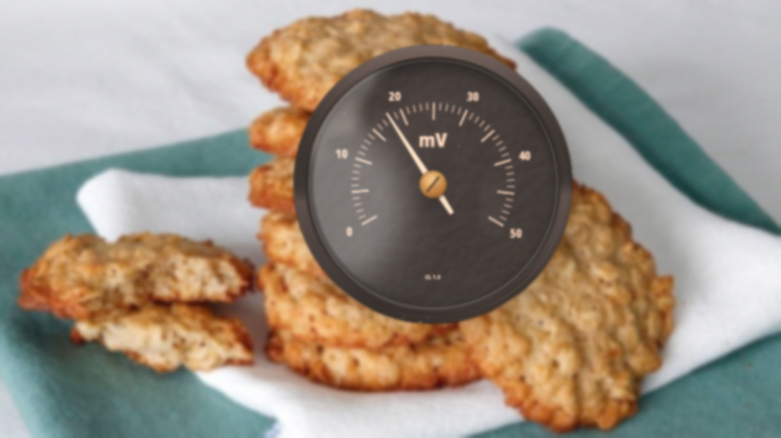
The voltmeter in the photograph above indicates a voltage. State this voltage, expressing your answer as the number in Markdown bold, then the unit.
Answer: **18** mV
